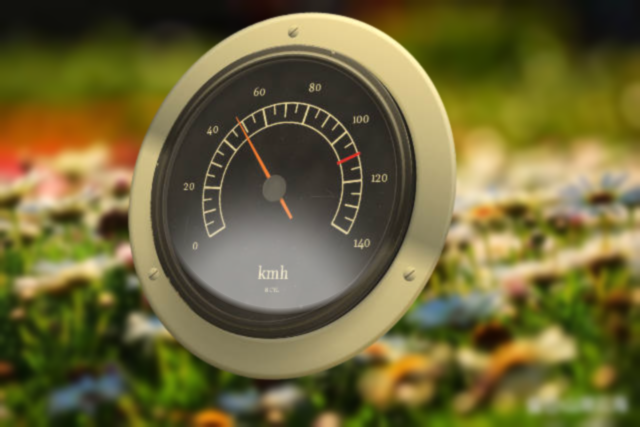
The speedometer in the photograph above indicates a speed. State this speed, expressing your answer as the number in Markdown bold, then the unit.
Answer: **50** km/h
